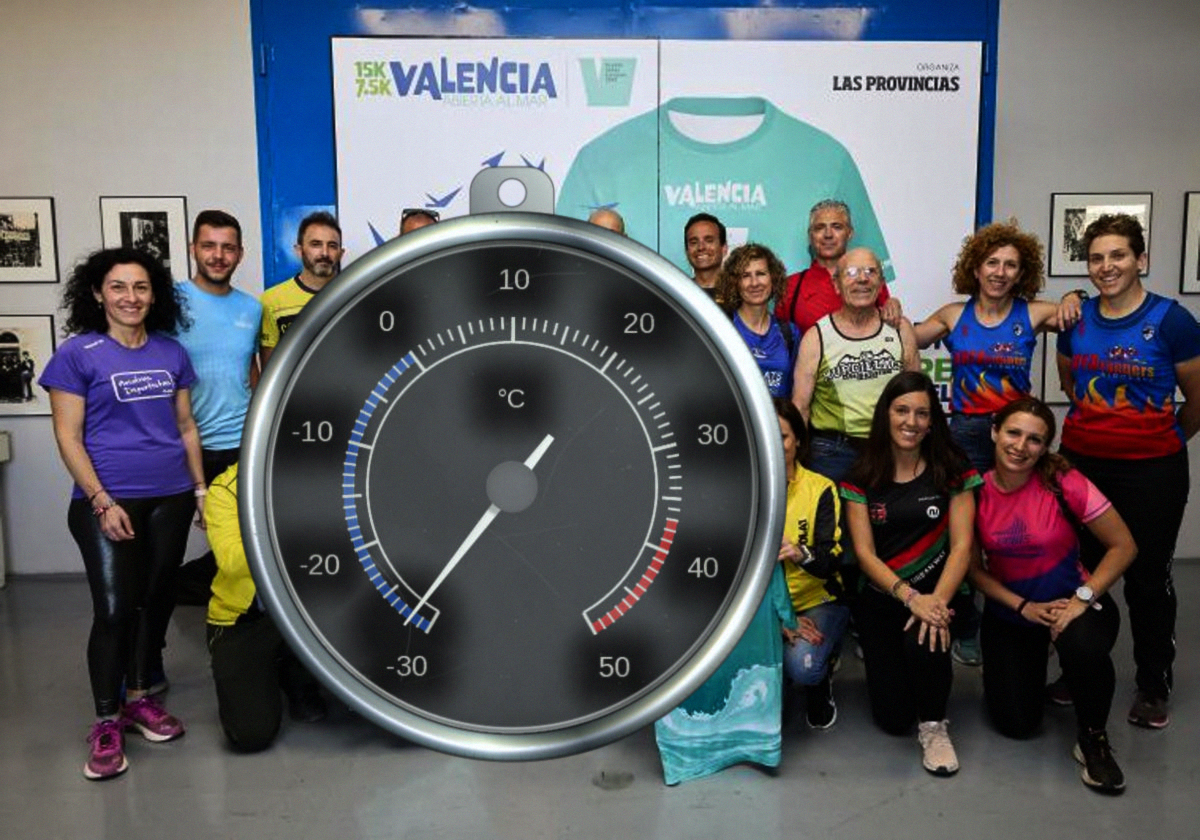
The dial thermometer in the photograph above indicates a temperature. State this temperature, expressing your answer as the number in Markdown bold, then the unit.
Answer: **-28** °C
